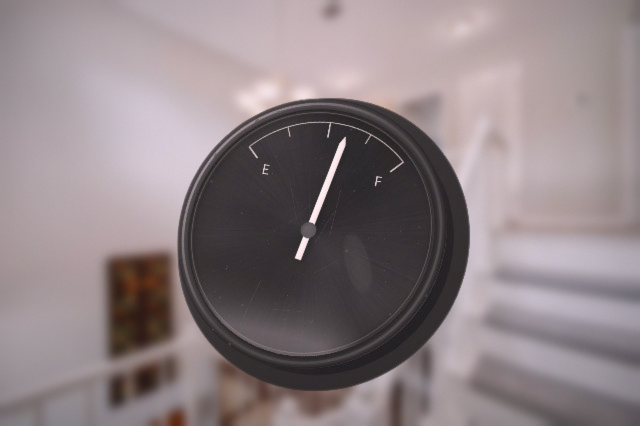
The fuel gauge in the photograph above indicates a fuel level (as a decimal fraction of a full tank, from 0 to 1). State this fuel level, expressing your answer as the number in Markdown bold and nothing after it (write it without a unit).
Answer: **0.625**
